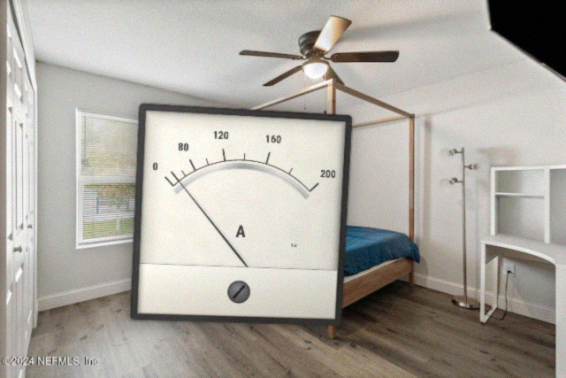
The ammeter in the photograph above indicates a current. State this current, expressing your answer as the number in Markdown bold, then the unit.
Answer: **40** A
